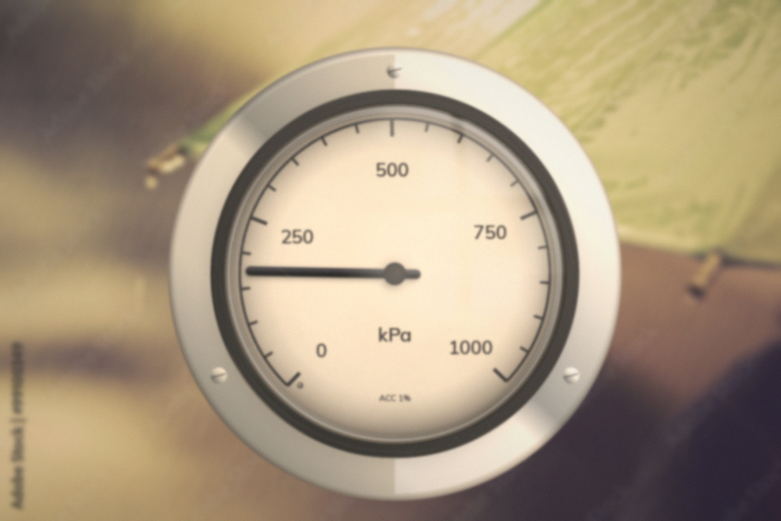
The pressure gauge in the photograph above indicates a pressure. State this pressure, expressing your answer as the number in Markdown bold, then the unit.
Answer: **175** kPa
